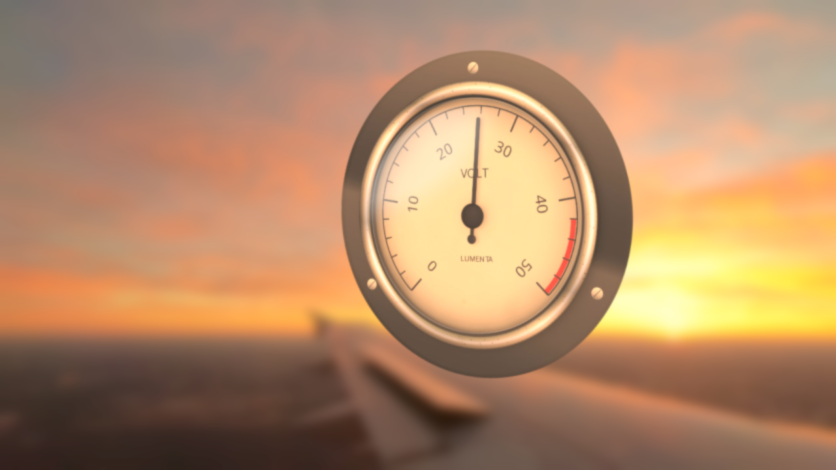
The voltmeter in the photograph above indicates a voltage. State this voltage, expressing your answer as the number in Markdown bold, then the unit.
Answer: **26** V
